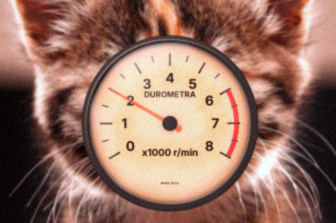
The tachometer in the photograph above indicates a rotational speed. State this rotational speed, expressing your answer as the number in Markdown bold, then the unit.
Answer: **2000** rpm
